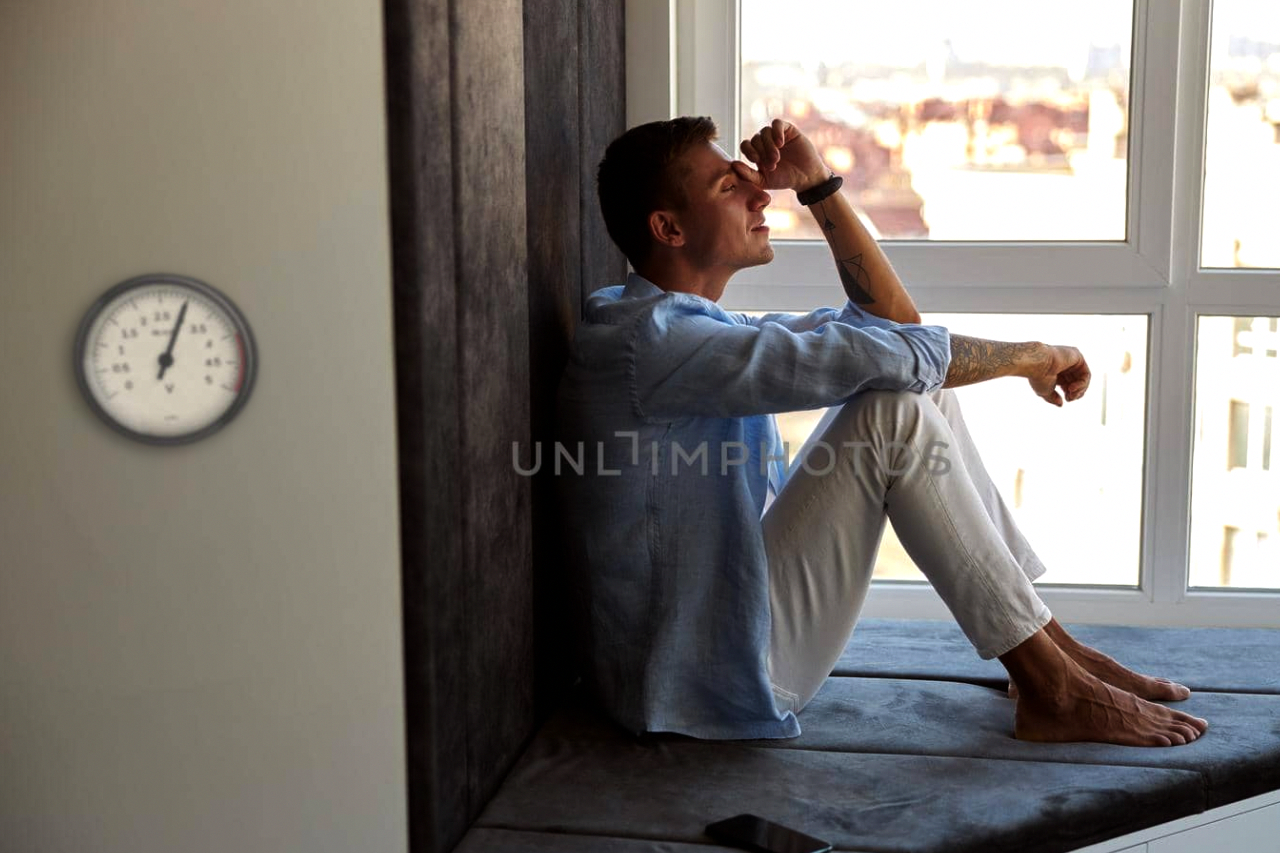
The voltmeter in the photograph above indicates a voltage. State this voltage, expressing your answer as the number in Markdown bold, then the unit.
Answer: **3** V
